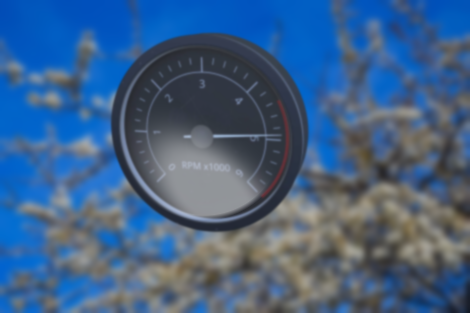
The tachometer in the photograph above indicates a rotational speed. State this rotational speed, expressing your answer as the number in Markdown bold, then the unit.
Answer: **4900** rpm
